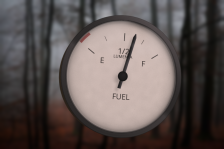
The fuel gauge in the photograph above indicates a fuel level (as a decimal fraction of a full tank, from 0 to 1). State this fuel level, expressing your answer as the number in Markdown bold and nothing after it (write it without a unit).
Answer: **0.625**
